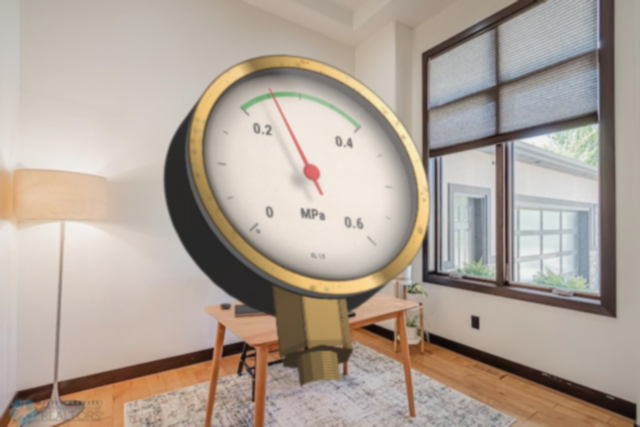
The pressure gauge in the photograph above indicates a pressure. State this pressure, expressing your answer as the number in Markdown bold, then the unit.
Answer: **0.25** MPa
